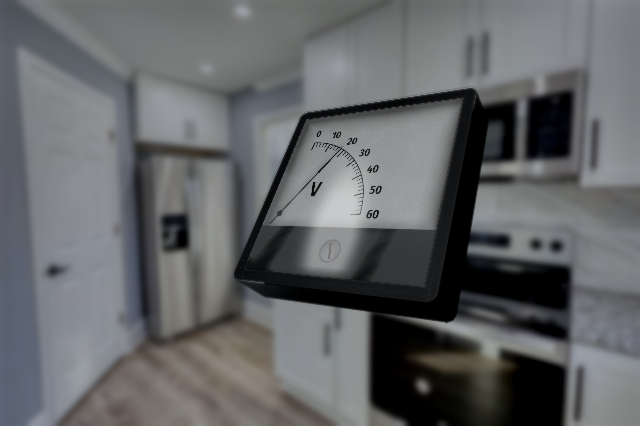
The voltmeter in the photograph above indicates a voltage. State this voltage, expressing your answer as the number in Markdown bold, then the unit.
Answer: **20** V
